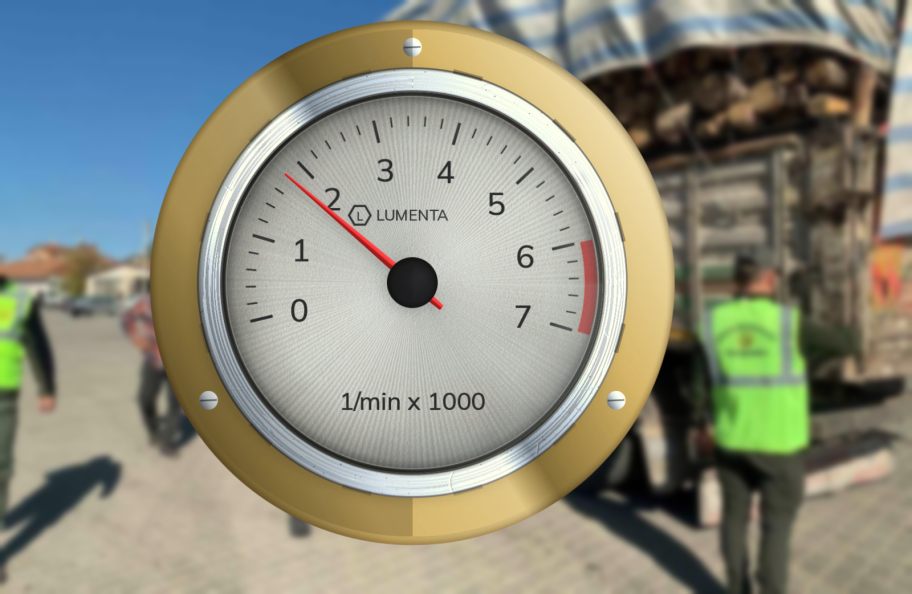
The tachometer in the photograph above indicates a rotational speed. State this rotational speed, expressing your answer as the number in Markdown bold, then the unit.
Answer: **1800** rpm
